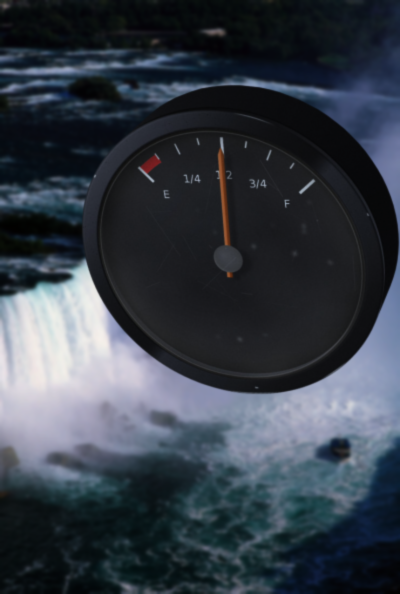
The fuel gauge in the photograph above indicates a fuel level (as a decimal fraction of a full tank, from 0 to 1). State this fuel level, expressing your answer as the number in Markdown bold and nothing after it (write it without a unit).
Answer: **0.5**
